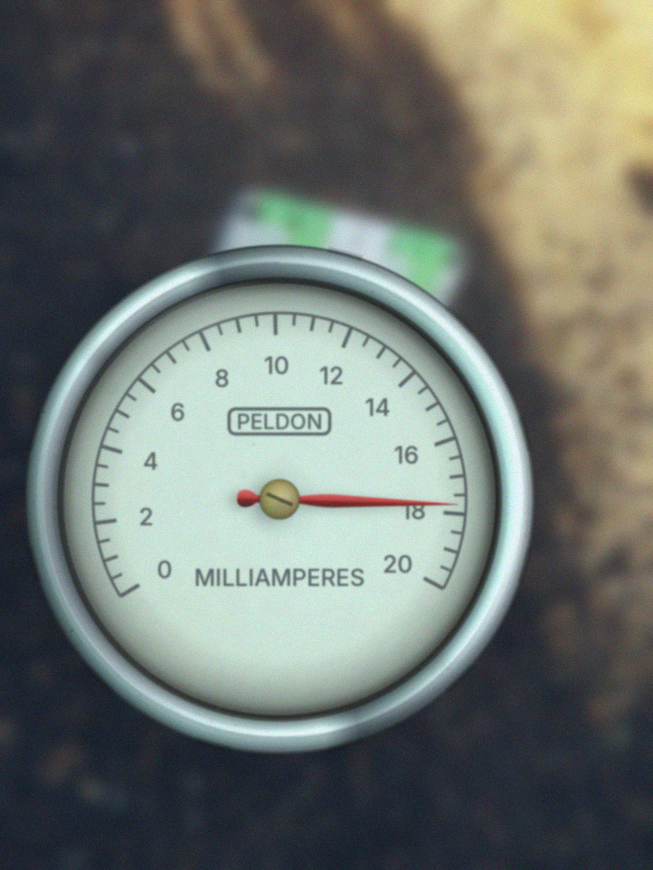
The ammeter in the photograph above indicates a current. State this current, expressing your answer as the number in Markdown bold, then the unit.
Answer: **17.75** mA
